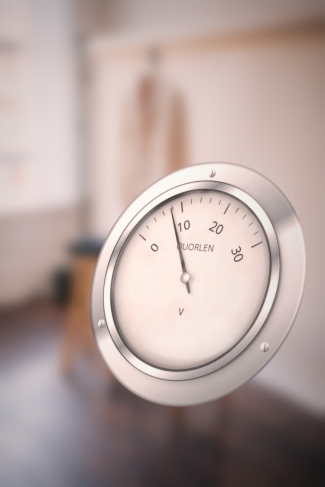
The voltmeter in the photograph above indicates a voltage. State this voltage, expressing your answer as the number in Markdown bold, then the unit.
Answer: **8** V
